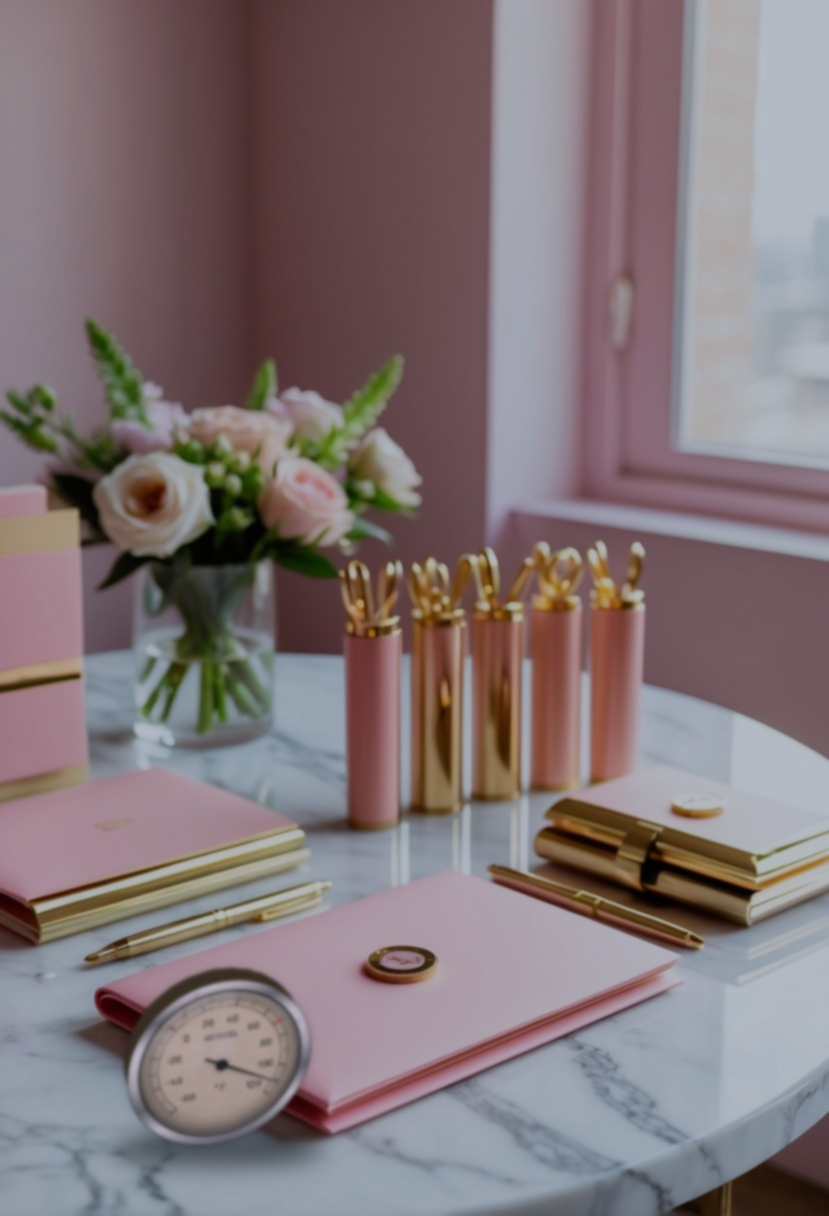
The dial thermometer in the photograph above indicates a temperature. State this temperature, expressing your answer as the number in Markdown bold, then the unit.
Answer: **110** °F
